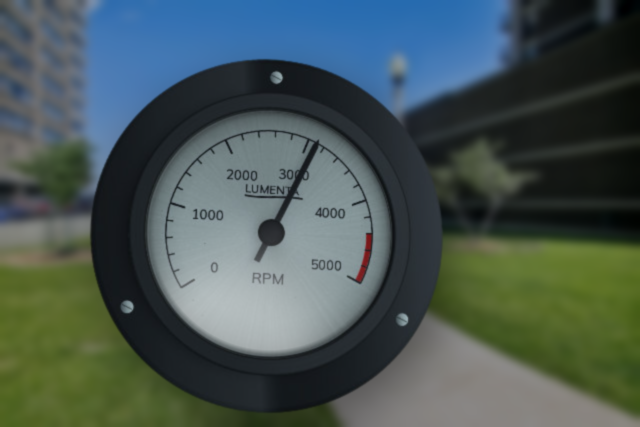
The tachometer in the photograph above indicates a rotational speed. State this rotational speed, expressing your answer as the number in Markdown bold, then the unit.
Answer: **3100** rpm
